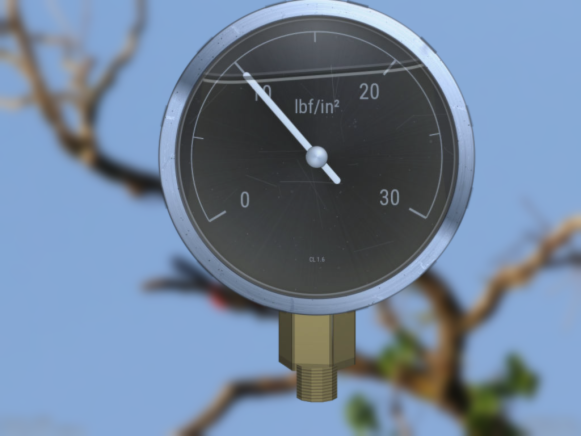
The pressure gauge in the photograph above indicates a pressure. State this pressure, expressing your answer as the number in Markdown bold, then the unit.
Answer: **10** psi
